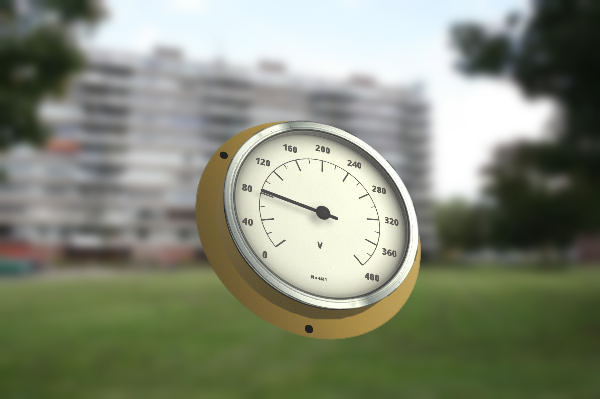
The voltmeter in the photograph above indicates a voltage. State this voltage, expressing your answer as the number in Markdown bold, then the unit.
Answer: **80** V
